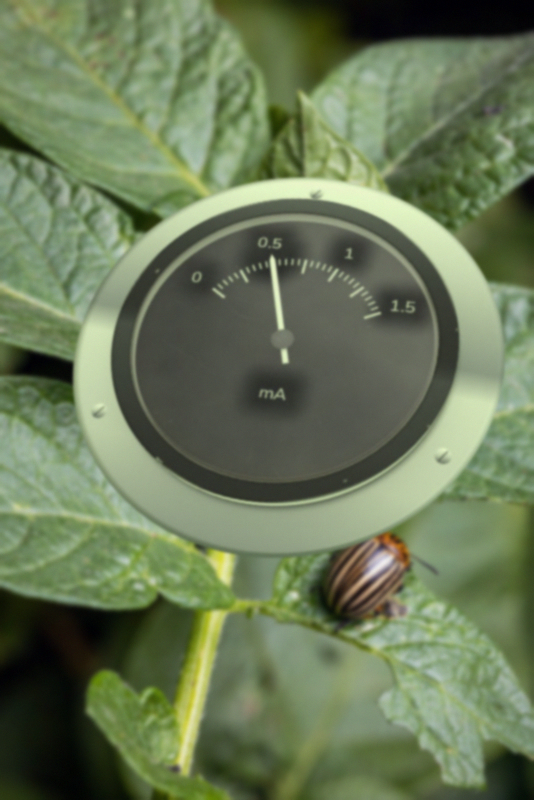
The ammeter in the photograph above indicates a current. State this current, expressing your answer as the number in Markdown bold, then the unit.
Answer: **0.5** mA
